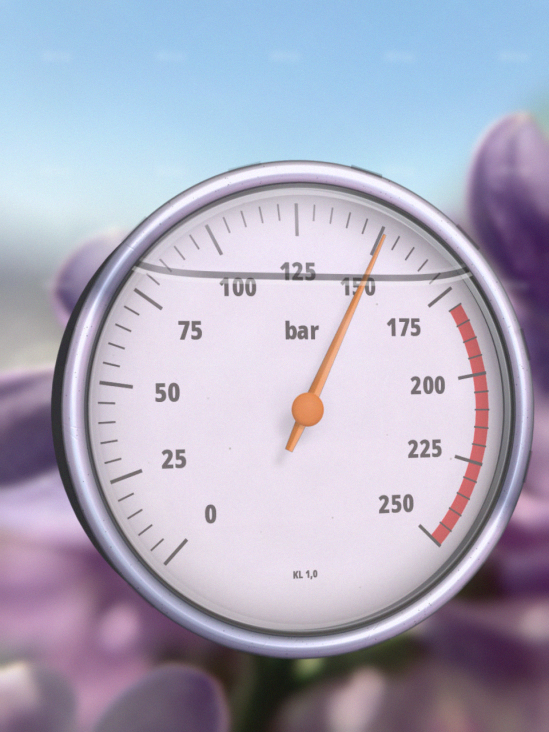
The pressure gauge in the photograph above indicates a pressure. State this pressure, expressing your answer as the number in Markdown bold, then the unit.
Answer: **150** bar
